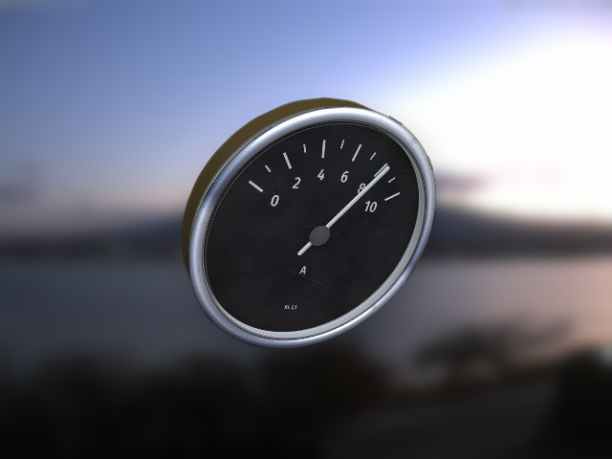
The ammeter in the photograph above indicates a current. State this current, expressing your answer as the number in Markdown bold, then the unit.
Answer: **8** A
